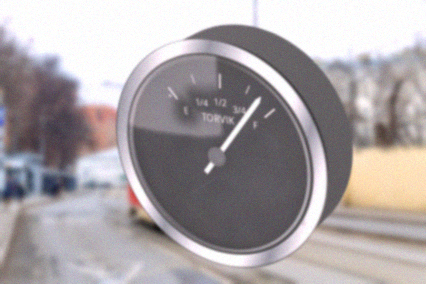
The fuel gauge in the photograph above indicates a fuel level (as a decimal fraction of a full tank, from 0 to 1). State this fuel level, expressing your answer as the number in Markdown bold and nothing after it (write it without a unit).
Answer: **0.875**
